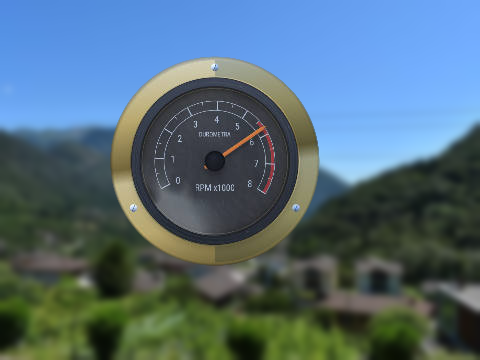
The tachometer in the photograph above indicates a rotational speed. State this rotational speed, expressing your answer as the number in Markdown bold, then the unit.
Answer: **5750** rpm
